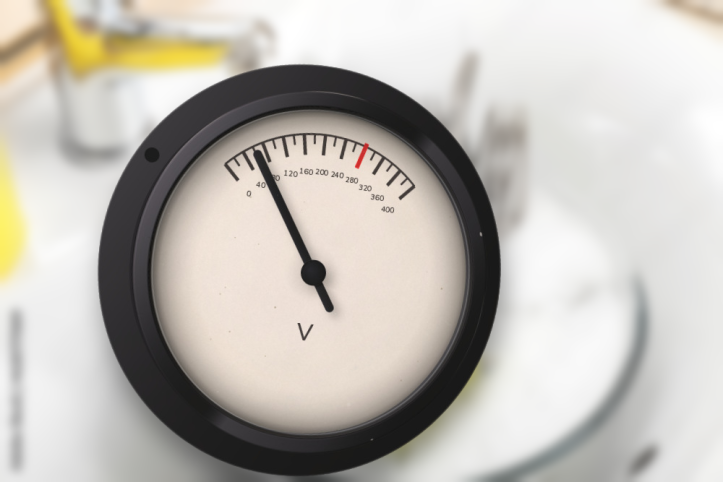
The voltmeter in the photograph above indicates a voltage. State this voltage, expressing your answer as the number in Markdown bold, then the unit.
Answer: **60** V
